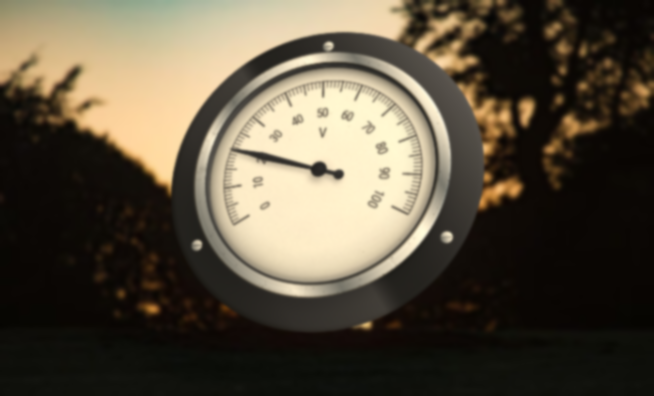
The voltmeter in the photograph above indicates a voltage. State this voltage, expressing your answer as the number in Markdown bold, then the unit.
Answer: **20** V
